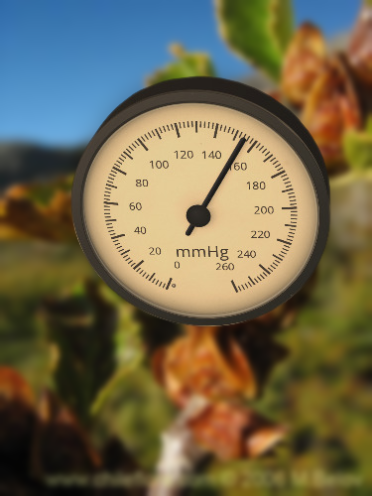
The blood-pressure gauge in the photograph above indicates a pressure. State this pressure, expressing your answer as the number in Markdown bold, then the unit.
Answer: **154** mmHg
